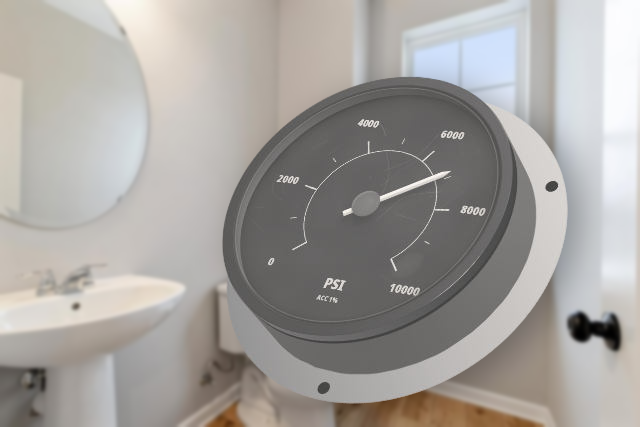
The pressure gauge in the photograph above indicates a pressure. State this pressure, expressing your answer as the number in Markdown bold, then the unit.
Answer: **7000** psi
